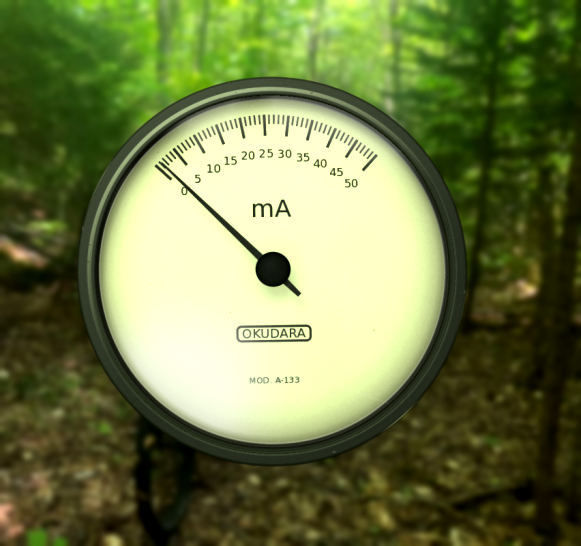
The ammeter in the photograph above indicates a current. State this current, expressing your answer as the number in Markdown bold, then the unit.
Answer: **1** mA
